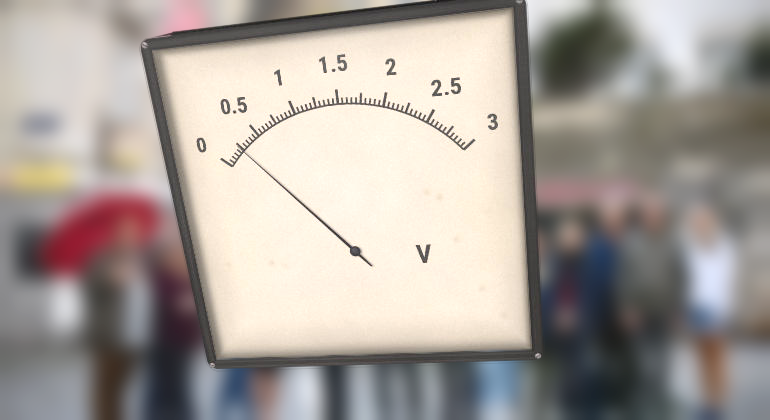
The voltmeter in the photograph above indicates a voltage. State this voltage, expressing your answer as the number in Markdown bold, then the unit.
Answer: **0.25** V
